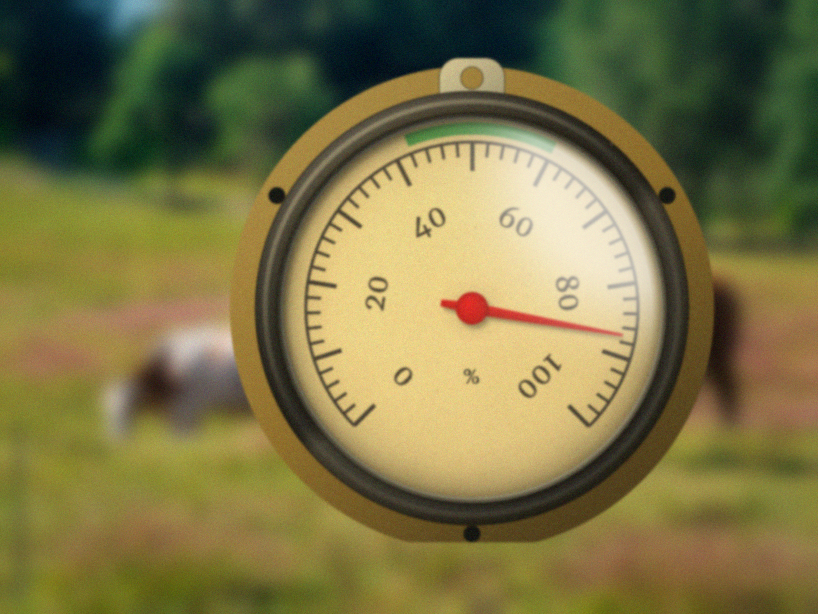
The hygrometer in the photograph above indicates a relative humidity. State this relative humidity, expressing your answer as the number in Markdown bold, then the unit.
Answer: **87** %
